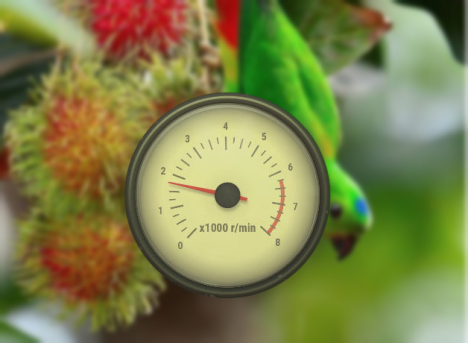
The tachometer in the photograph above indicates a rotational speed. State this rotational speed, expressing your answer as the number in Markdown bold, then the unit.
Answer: **1750** rpm
